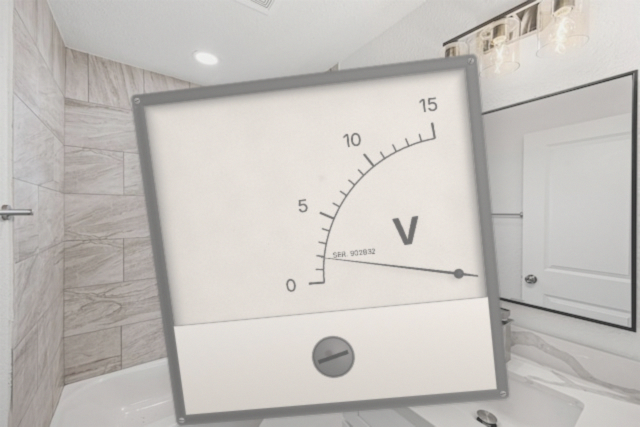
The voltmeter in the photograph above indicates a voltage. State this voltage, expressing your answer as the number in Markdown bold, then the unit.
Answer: **2** V
